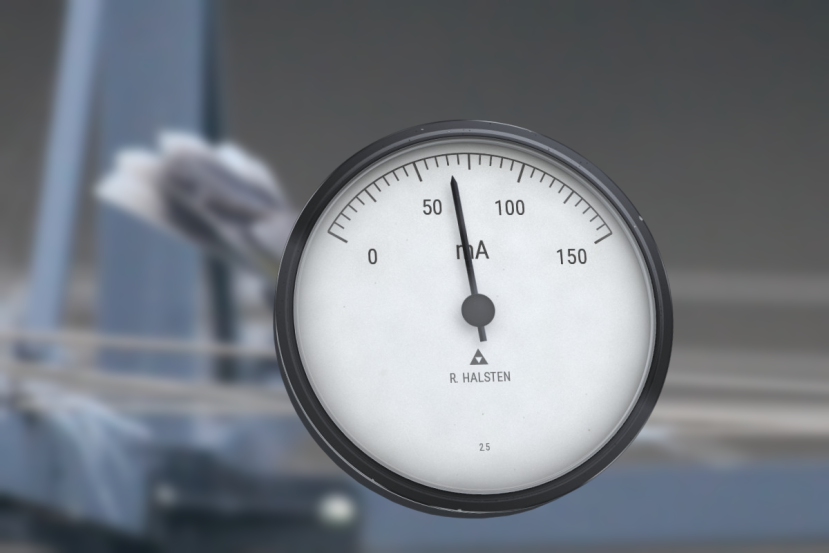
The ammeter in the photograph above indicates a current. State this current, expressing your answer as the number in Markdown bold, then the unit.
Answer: **65** mA
